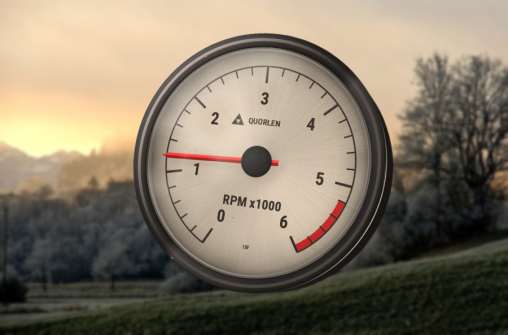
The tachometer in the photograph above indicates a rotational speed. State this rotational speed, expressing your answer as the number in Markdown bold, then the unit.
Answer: **1200** rpm
